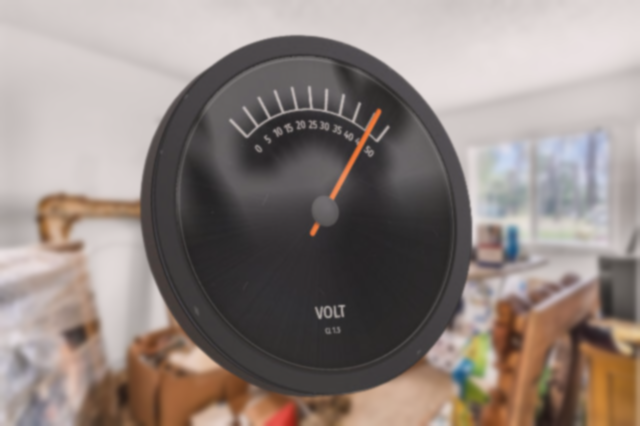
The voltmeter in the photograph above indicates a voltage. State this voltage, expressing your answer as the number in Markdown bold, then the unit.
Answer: **45** V
